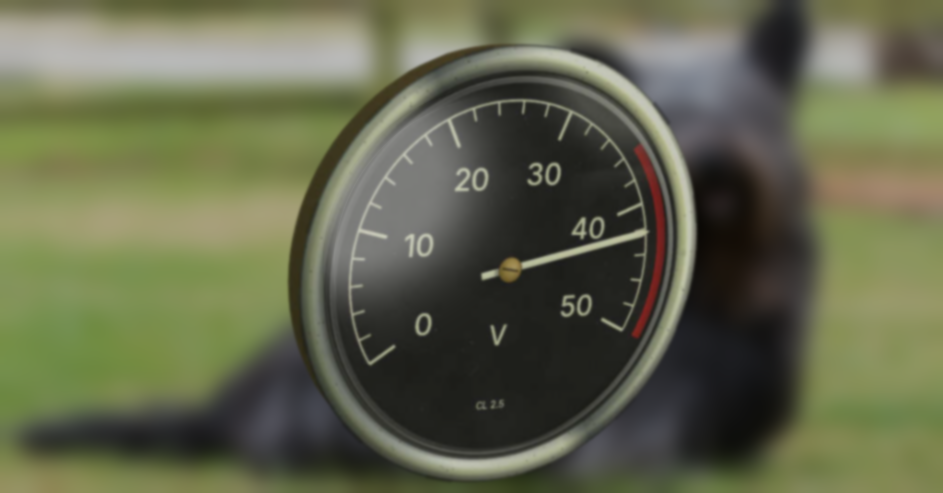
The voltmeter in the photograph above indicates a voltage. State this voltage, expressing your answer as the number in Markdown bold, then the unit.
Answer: **42** V
